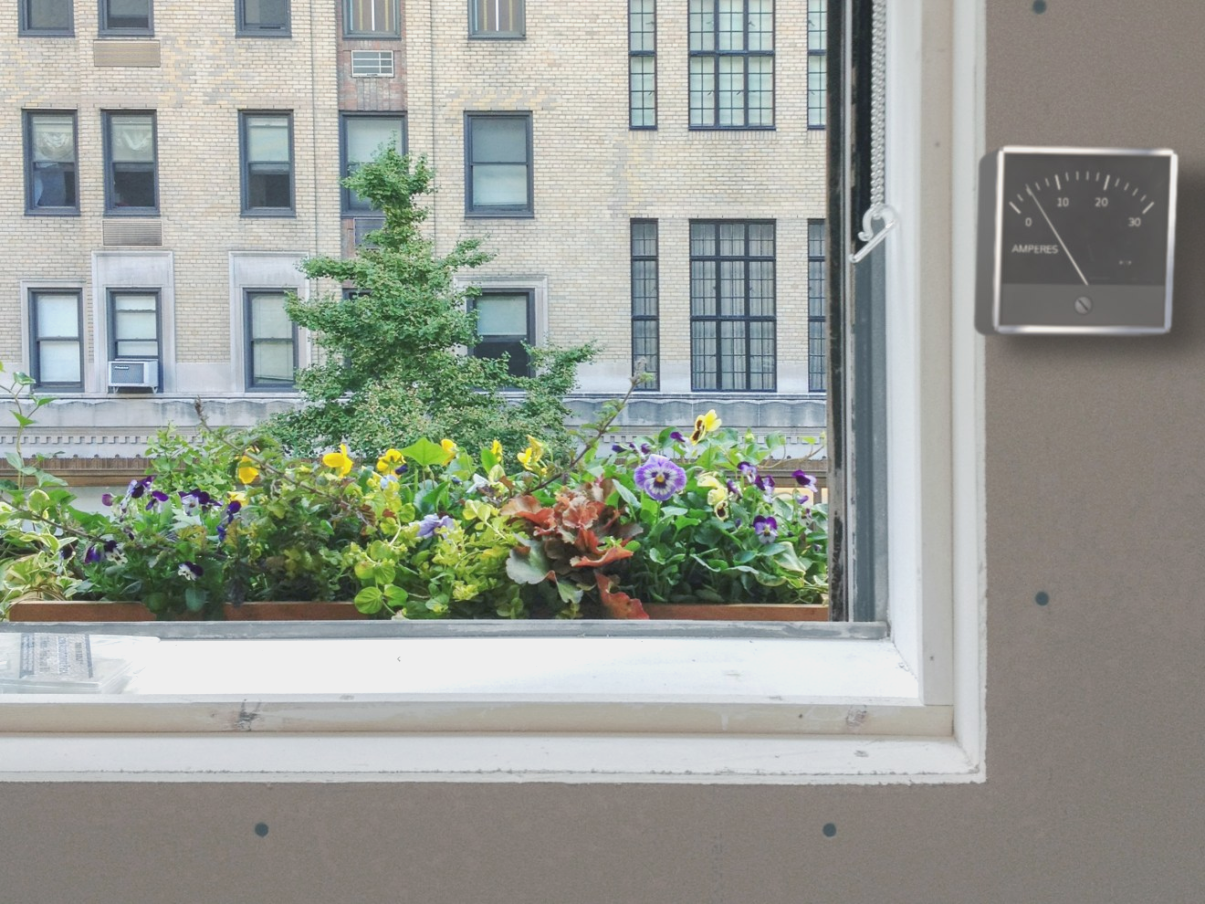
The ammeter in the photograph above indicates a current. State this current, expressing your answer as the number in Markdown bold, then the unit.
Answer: **4** A
